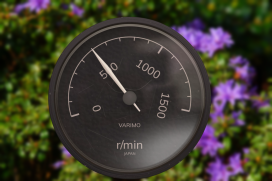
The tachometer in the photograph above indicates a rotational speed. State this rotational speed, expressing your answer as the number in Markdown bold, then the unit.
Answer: **500** rpm
